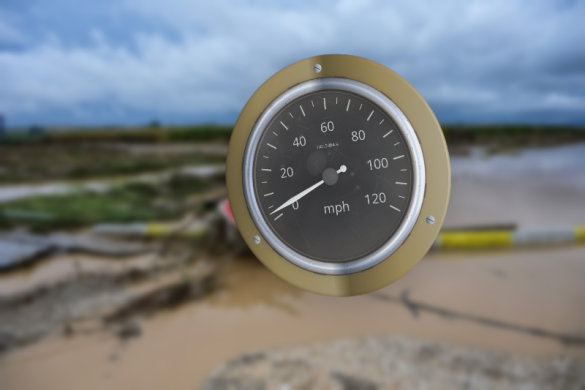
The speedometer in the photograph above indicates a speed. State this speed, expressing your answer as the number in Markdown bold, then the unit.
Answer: **2.5** mph
